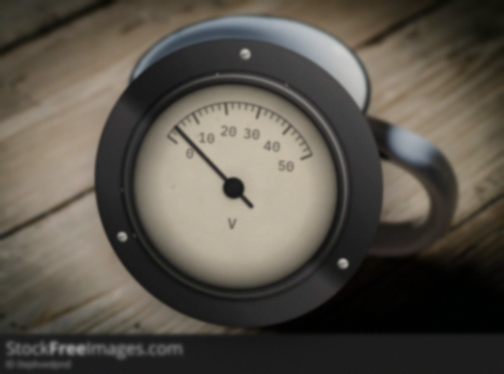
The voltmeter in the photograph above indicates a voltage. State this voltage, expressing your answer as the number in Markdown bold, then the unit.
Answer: **4** V
